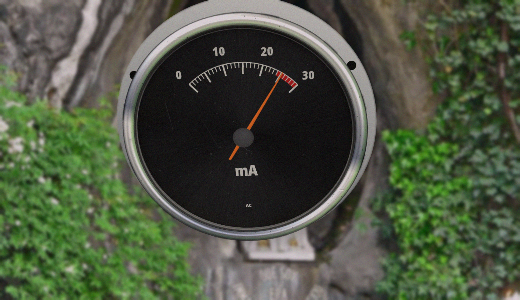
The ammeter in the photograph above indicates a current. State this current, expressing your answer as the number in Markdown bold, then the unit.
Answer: **25** mA
